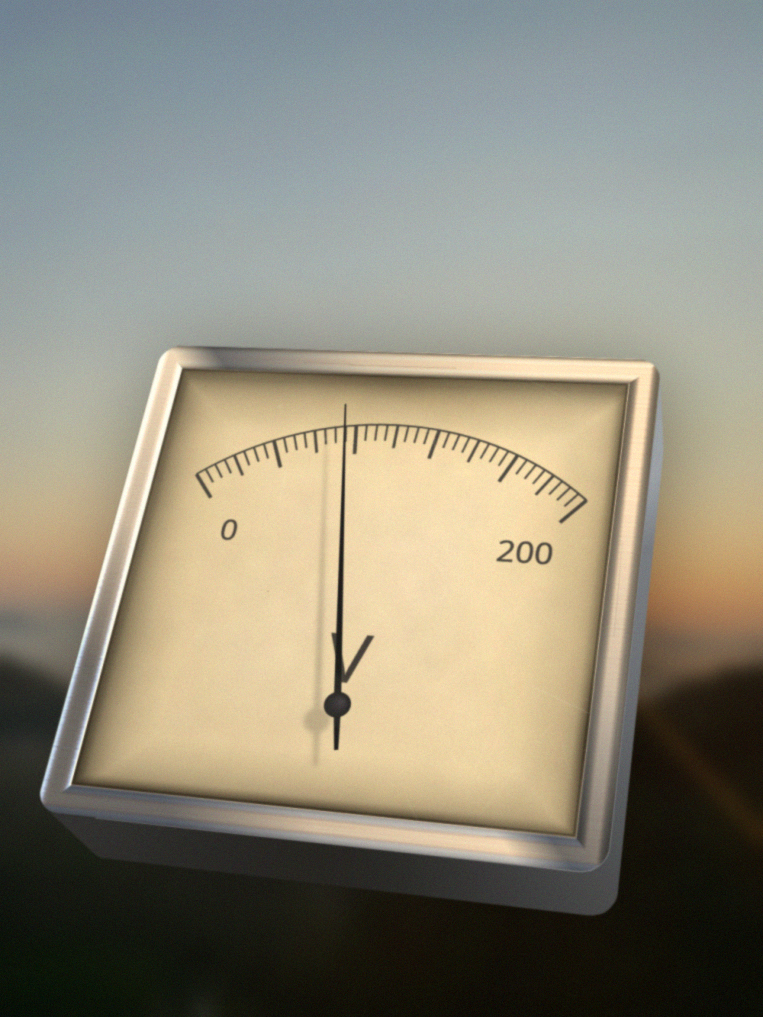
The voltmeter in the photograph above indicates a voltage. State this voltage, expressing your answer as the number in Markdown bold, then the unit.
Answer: **75** V
